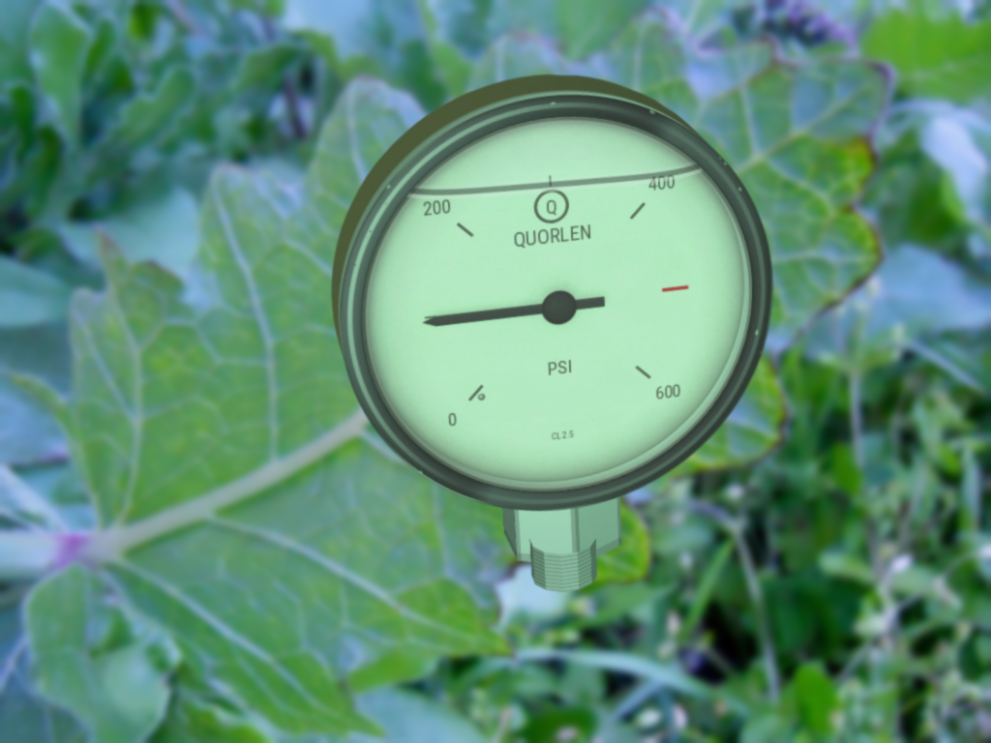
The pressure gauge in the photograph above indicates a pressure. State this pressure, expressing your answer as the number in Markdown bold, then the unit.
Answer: **100** psi
